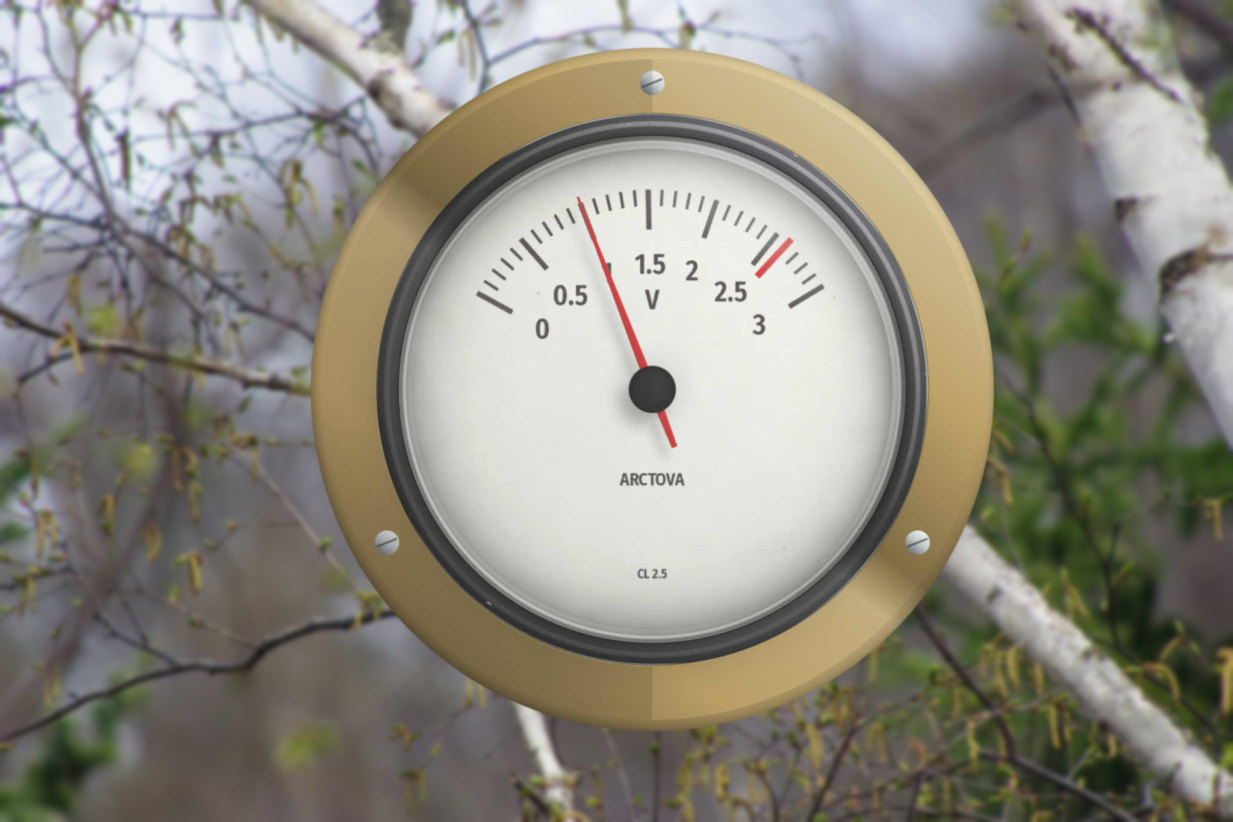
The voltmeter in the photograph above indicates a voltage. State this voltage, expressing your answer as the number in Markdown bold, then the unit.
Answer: **1** V
